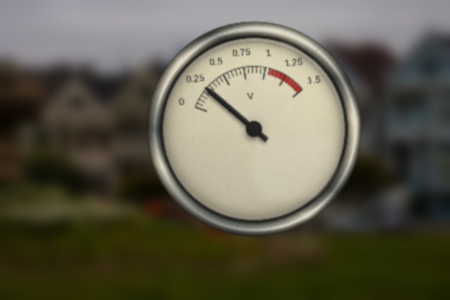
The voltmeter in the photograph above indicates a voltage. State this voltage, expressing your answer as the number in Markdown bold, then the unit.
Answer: **0.25** V
